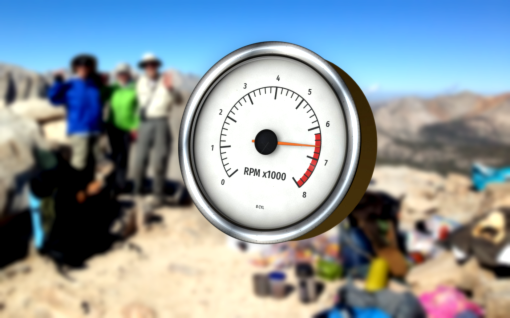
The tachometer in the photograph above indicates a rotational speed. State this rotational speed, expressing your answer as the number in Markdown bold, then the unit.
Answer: **6600** rpm
